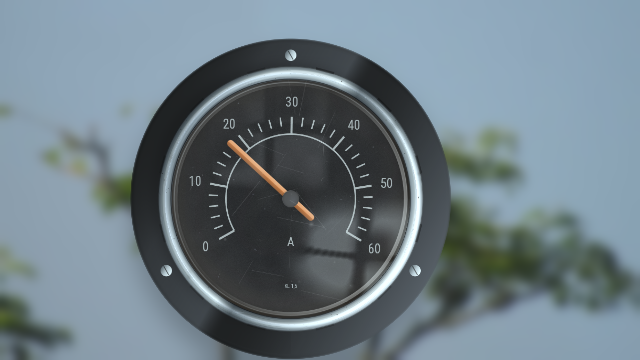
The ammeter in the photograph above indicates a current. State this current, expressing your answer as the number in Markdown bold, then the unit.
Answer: **18** A
